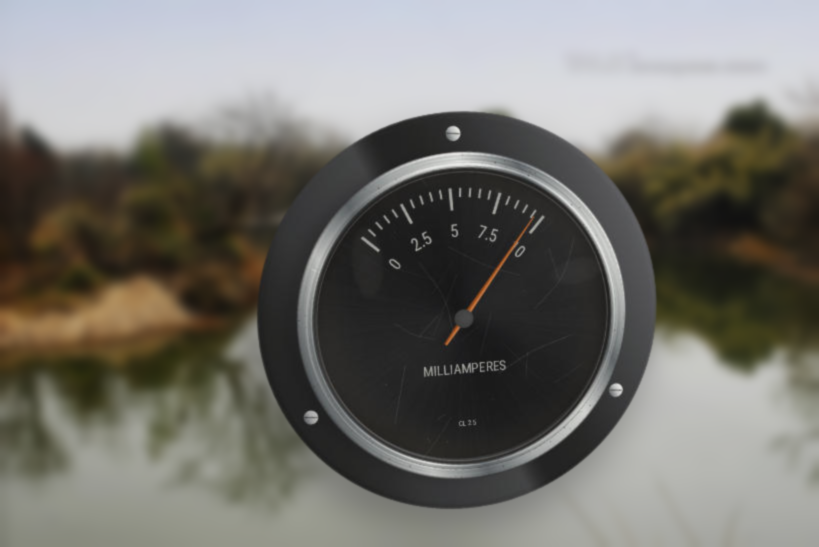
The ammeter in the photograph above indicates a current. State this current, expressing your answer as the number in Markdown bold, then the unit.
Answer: **9.5** mA
